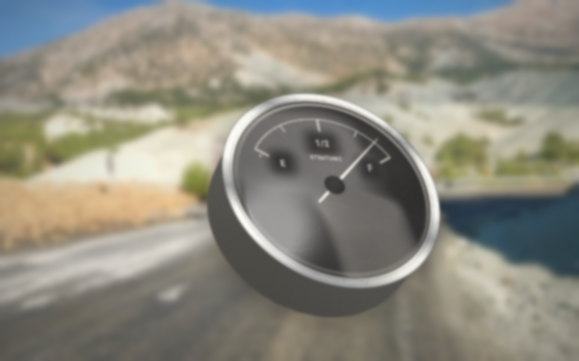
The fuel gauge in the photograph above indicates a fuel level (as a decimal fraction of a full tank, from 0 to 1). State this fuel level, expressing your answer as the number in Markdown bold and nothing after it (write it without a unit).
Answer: **0.875**
